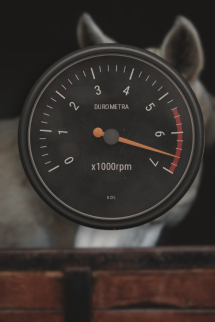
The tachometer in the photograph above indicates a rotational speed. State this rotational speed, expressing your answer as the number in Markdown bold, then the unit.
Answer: **6600** rpm
